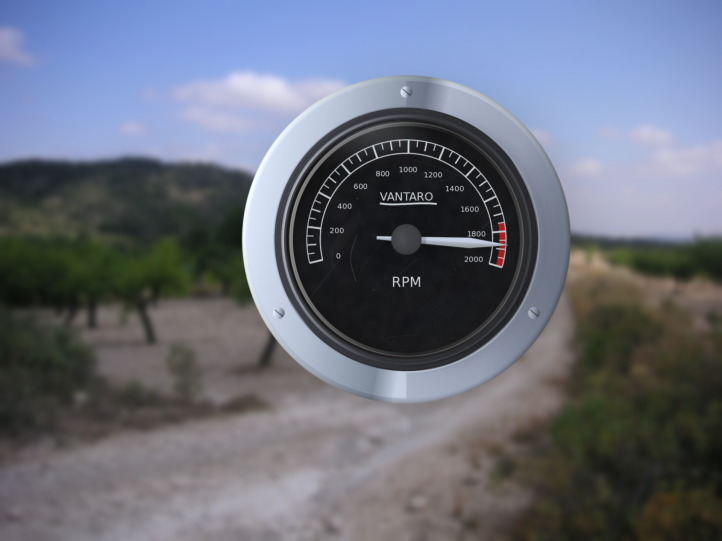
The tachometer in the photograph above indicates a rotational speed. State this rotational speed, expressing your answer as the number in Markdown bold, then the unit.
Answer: **1875** rpm
